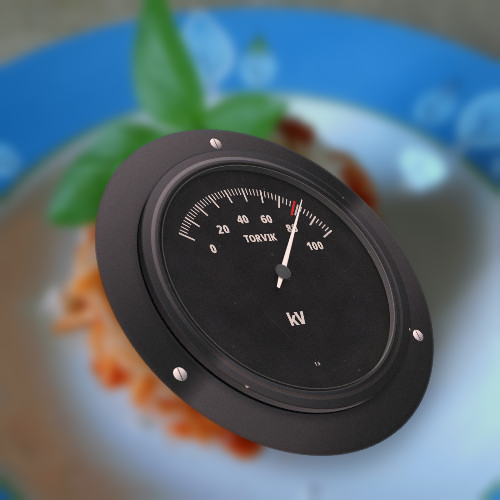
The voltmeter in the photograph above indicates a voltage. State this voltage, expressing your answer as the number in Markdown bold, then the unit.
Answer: **80** kV
